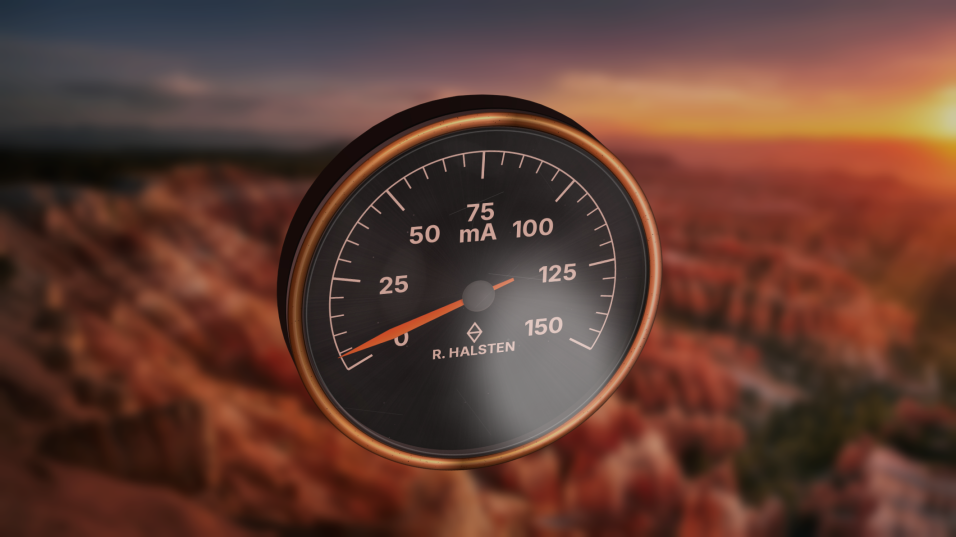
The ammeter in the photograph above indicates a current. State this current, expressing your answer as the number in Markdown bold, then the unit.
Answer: **5** mA
